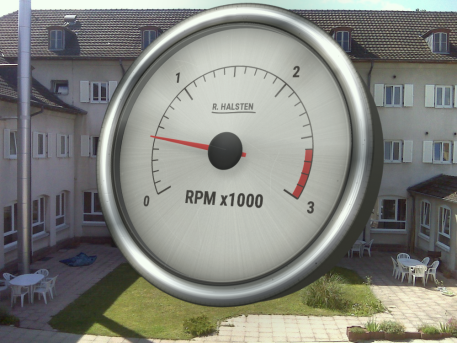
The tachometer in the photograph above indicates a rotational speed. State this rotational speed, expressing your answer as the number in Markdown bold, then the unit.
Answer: **500** rpm
